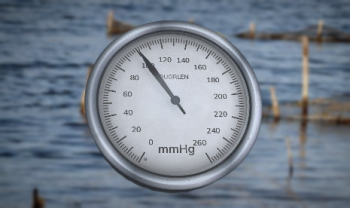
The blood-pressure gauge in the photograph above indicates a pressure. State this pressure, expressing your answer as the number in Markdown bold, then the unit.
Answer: **100** mmHg
